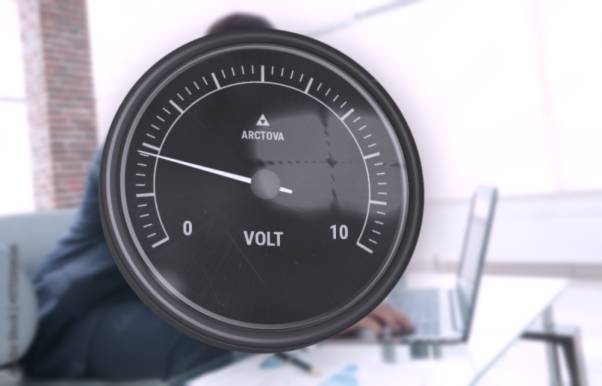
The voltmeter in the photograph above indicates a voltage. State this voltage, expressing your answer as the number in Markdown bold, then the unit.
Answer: **1.8** V
